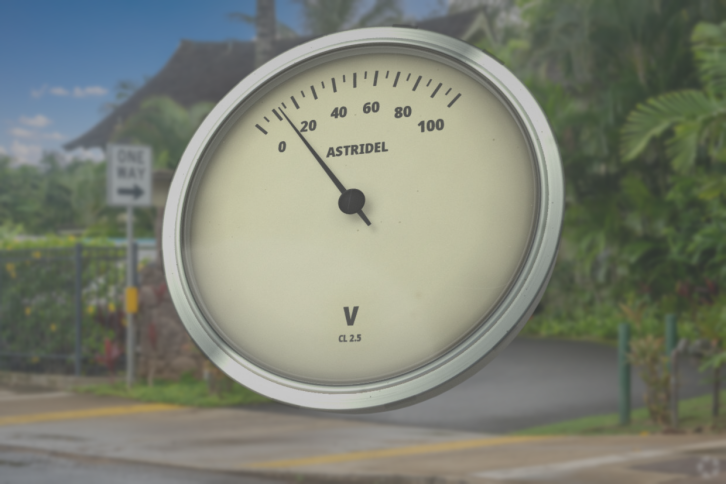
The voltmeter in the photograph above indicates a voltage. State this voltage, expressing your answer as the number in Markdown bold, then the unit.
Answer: **12.5** V
